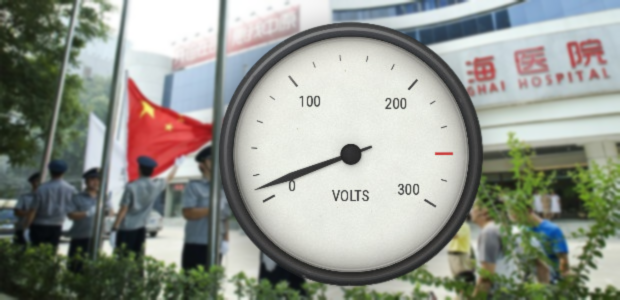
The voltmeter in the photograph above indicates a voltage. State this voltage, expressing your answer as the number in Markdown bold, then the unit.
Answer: **10** V
